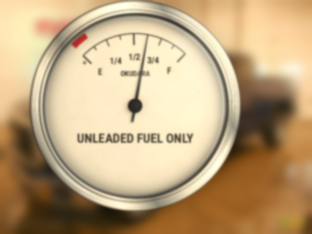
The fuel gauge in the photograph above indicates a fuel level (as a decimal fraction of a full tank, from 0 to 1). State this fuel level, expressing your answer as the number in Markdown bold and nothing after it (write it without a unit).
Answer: **0.625**
